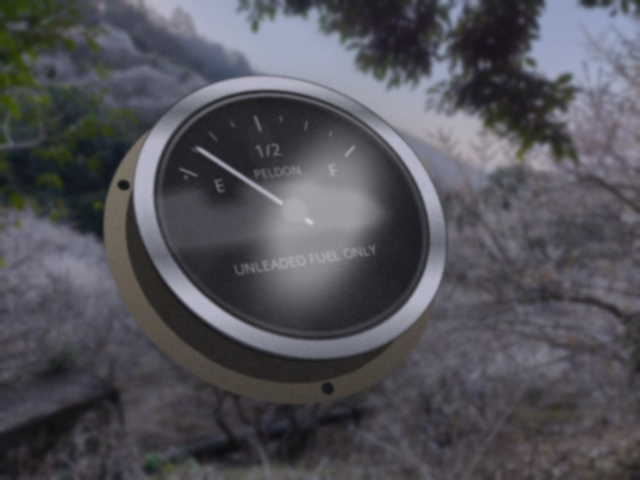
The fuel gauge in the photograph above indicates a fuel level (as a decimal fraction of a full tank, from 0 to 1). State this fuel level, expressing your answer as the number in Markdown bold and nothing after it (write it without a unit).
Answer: **0.125**
